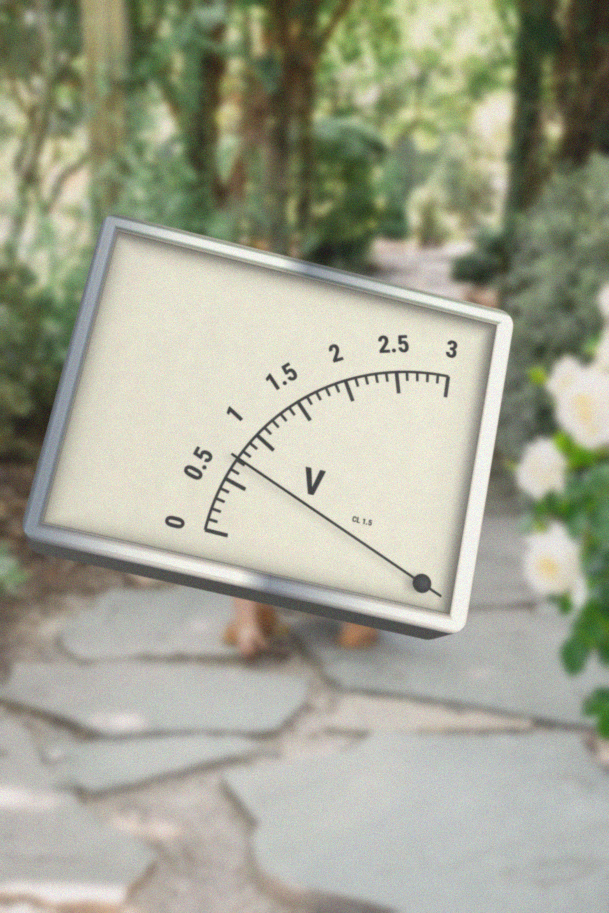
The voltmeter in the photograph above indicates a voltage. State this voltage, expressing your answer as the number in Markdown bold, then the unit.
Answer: **0.7** V
